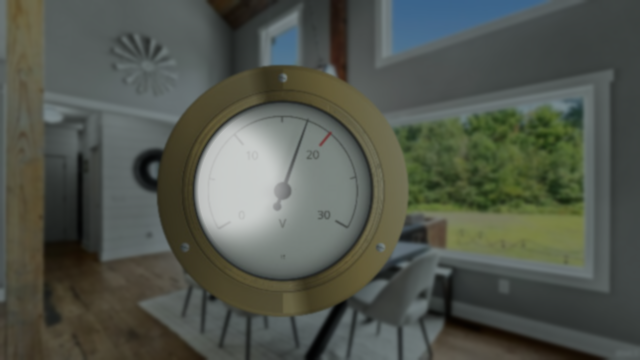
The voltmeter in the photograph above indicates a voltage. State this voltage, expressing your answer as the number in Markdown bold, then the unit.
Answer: **17.5** V
